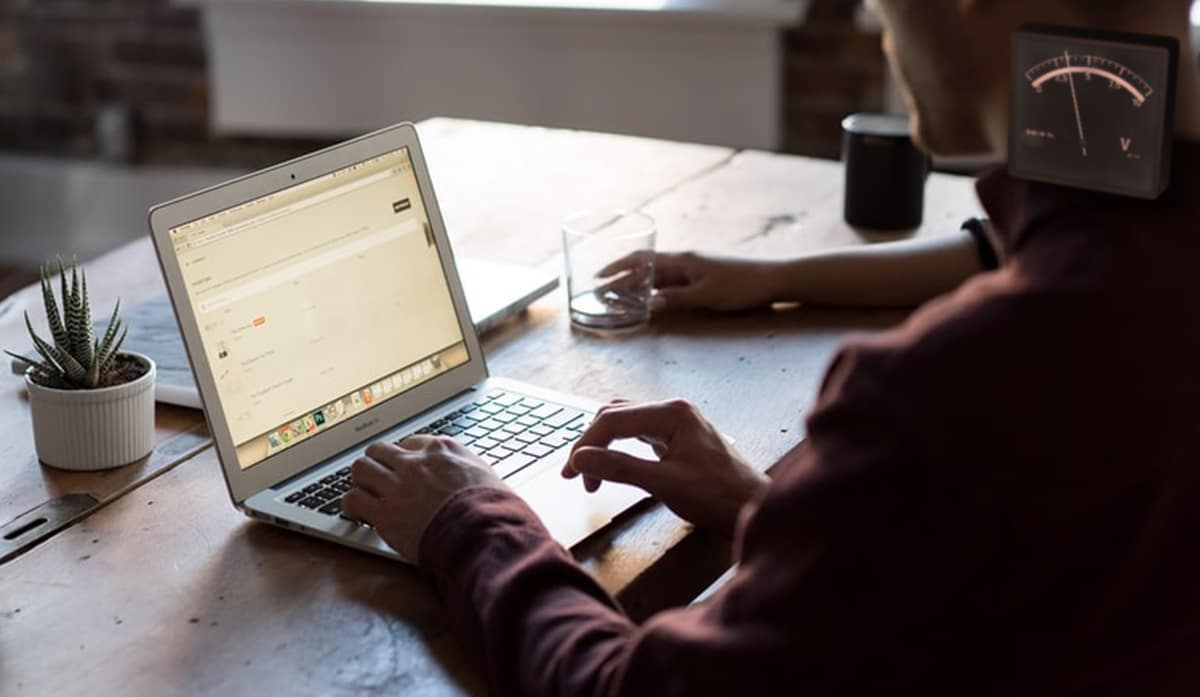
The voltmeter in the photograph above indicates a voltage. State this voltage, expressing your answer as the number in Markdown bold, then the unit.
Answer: **3.5** V
